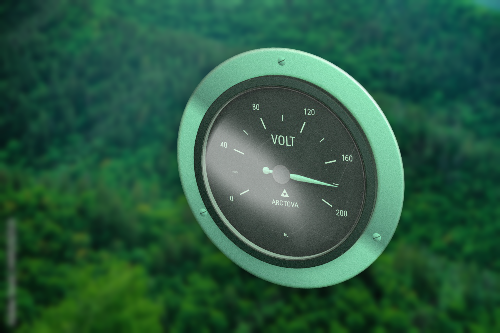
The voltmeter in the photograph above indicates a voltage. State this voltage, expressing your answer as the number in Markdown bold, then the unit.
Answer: **180** V
